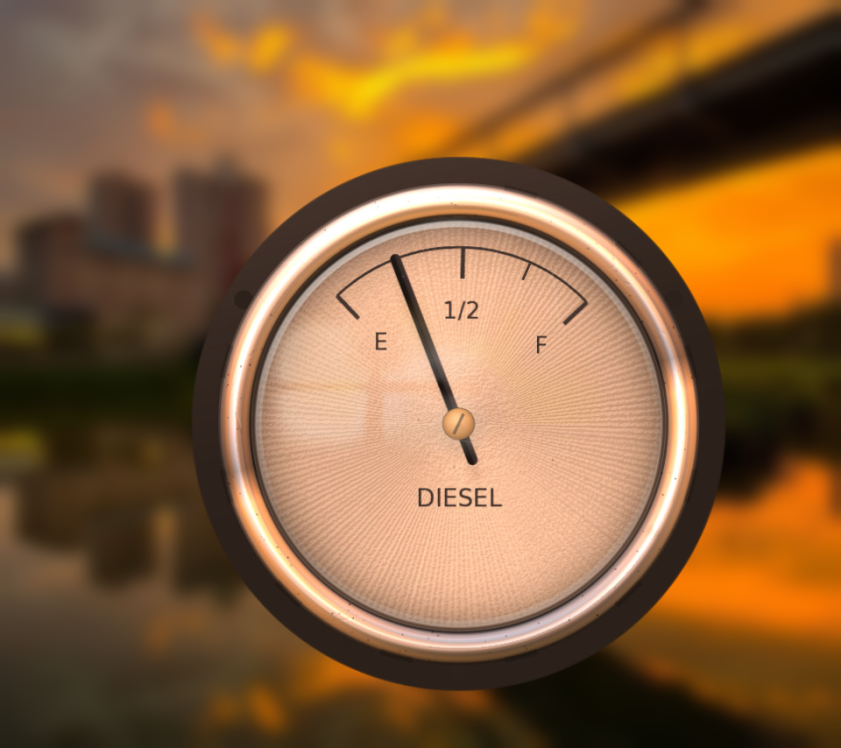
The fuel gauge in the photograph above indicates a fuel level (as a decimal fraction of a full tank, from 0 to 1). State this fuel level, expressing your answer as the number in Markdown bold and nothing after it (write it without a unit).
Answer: **0.25**
